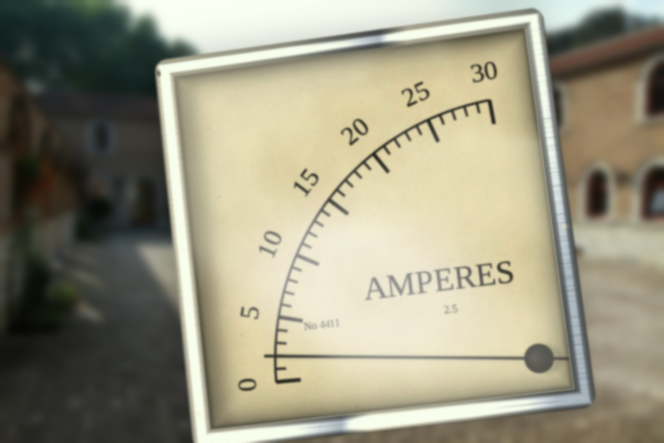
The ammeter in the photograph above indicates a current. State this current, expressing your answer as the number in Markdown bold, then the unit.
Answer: **2** A
